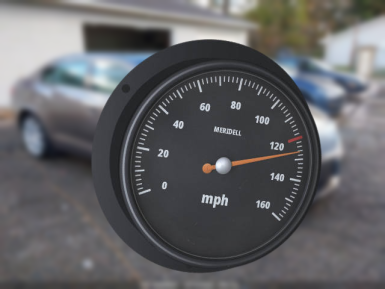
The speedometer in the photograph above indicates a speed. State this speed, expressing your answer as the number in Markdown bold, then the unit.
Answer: **126** mph
